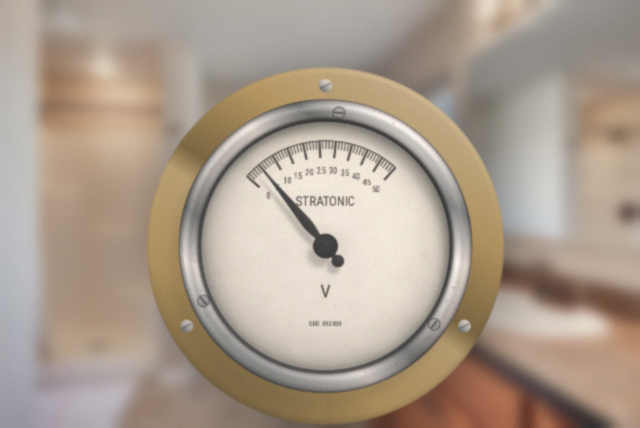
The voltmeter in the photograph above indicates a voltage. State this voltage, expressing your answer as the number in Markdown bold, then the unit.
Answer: **5** V
